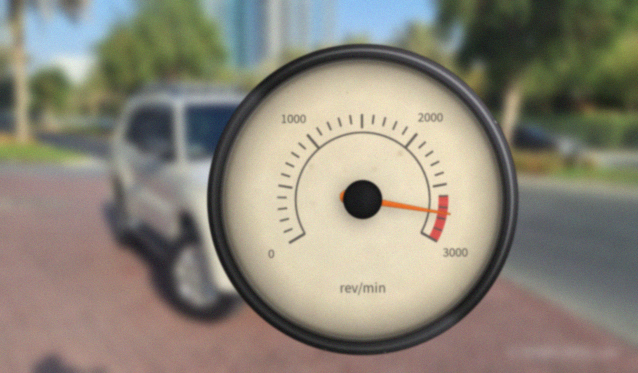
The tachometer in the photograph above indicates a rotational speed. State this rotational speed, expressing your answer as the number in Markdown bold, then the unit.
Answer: **2750** rpm
